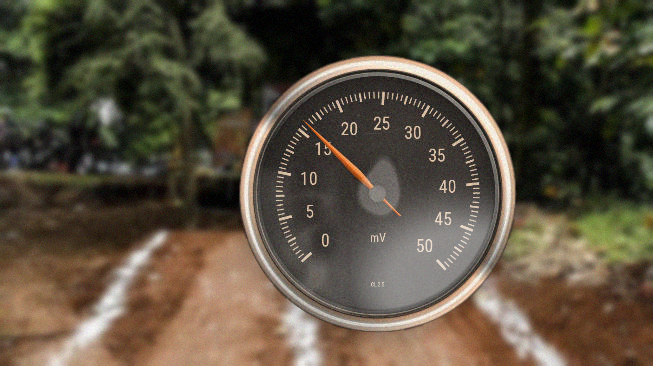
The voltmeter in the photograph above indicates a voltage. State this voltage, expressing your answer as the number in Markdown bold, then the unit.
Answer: **16** mV
